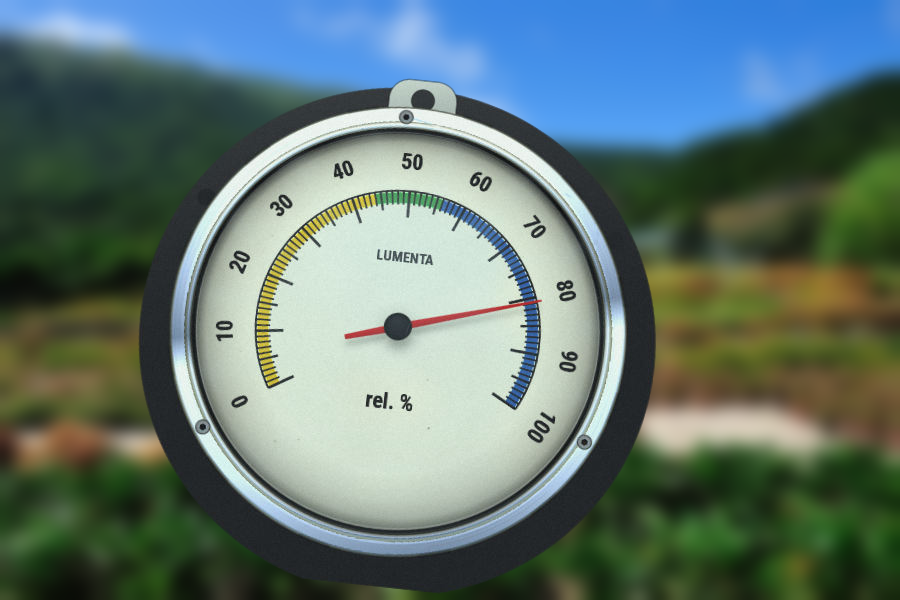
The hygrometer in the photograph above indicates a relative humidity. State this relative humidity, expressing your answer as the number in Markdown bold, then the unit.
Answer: **81** %
